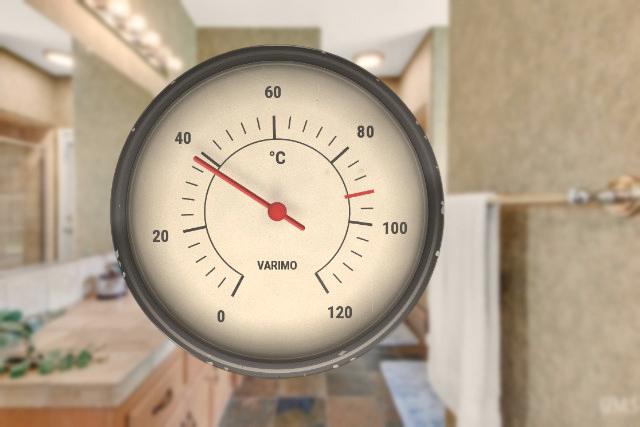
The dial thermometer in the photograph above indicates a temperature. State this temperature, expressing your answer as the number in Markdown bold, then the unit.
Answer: **38** °C
